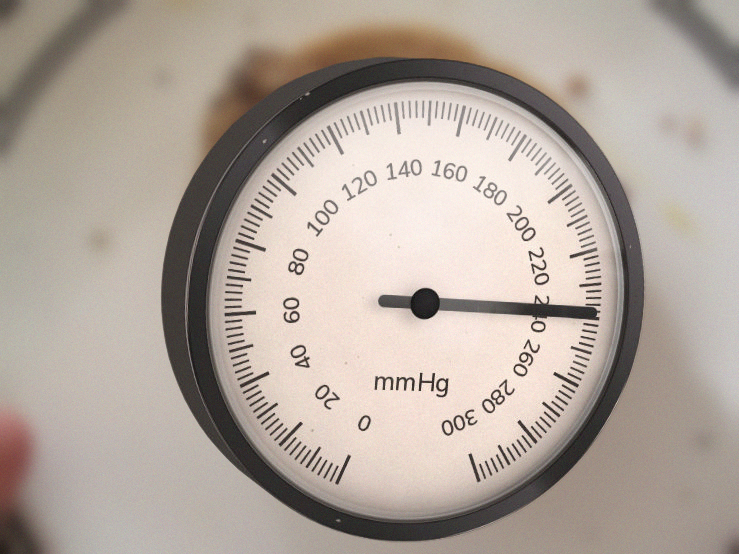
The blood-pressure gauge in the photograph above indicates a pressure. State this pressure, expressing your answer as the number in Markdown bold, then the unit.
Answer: **238** mmHg
